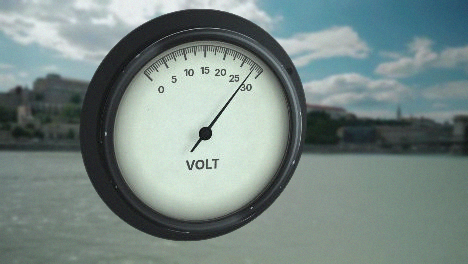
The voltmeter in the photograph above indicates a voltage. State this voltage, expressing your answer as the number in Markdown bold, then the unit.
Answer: **27.5** V
